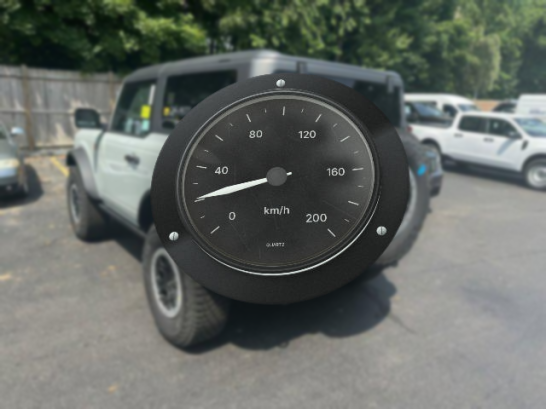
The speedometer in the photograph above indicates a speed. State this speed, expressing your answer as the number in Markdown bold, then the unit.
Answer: **20** km/h
